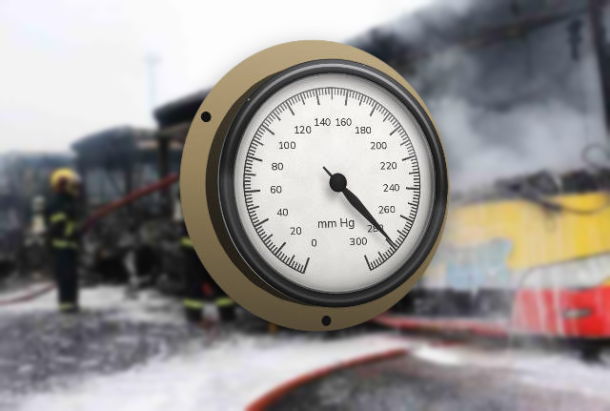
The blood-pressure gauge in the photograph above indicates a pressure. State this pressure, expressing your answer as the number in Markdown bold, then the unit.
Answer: **280** mmHg
